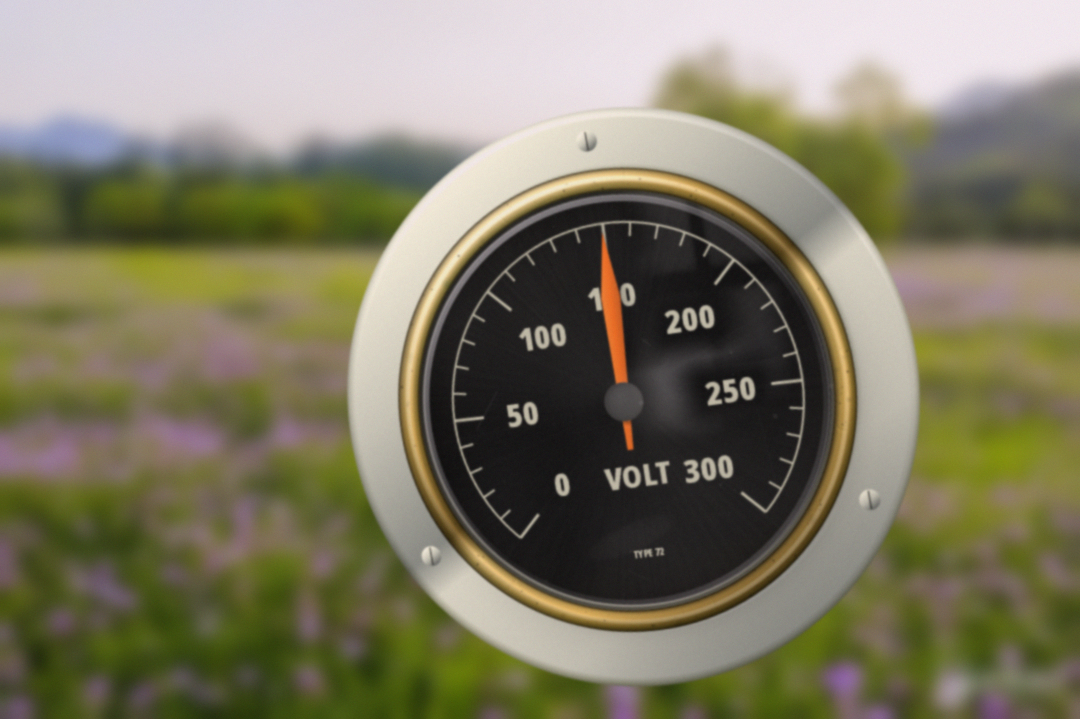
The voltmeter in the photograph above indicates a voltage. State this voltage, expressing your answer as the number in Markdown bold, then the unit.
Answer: **150** V
